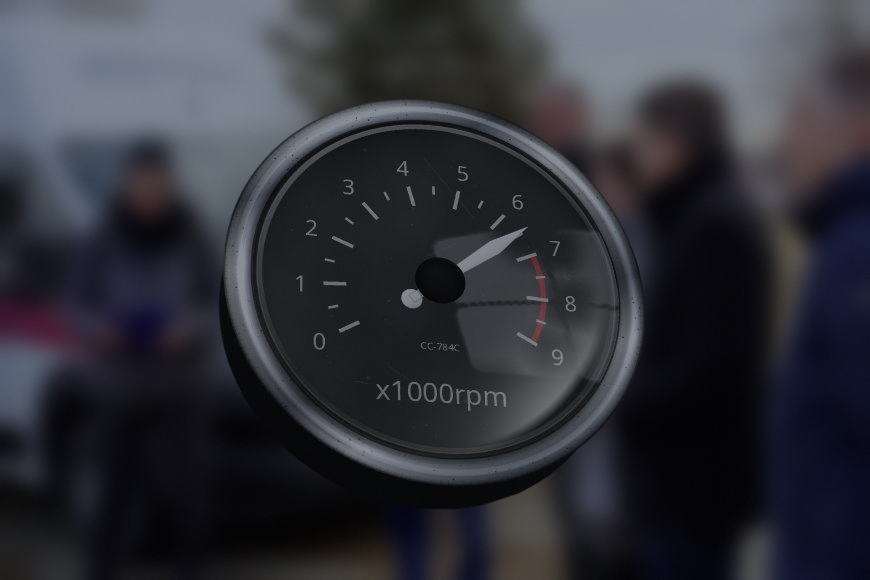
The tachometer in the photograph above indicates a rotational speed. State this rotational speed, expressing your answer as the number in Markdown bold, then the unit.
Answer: **6500** rpm
